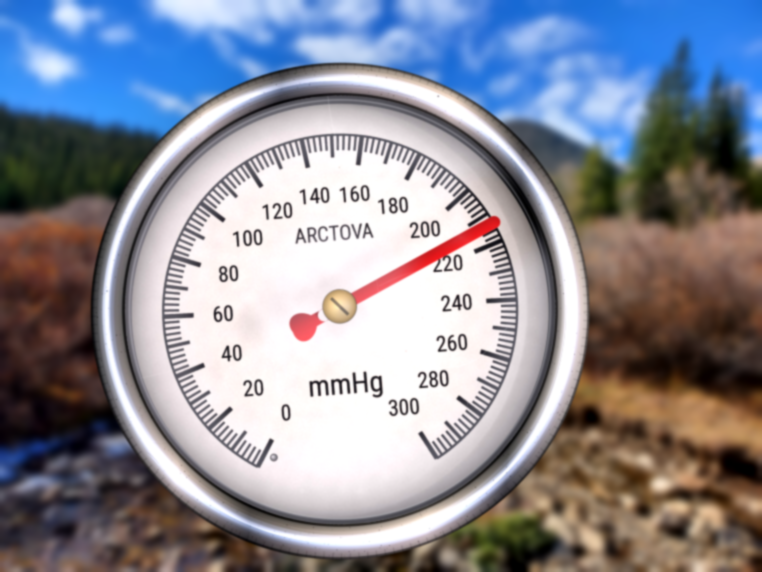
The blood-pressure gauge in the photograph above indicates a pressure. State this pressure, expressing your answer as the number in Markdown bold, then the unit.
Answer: **214** mmHg
